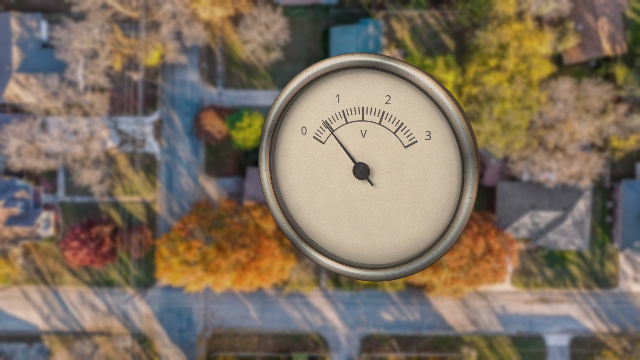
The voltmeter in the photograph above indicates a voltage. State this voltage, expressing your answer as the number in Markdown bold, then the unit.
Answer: **0.5** V
